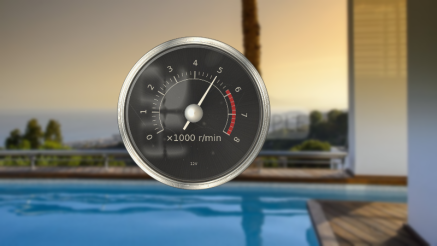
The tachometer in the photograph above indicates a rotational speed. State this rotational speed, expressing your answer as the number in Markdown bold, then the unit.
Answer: **5000** rpm
